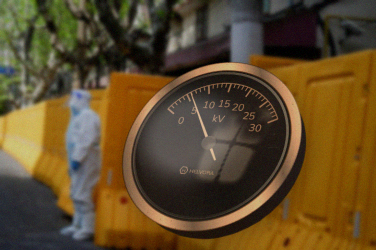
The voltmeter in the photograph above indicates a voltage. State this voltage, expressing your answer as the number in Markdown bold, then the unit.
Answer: **6** kV
